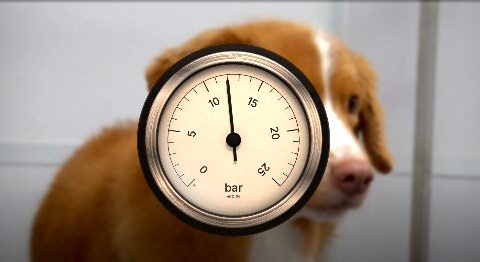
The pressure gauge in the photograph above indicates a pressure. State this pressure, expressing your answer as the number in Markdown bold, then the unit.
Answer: **12** bar
